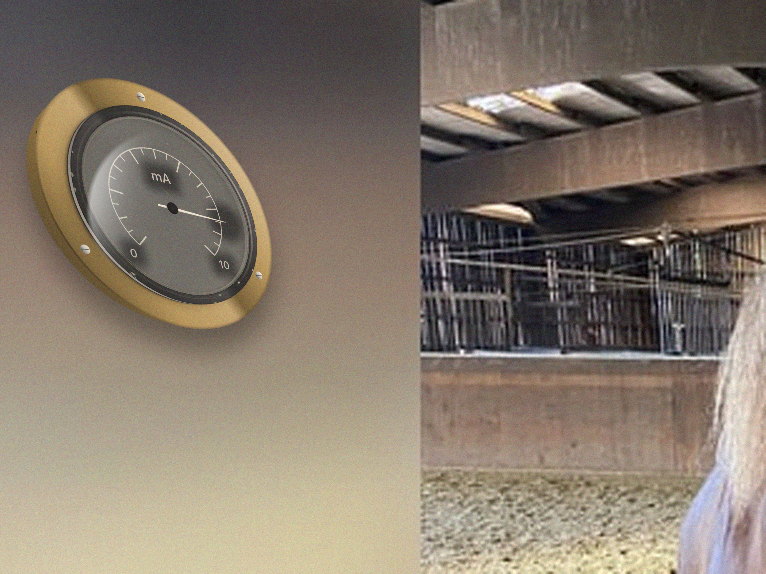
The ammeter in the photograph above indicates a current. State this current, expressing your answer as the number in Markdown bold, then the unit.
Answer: **8.5** mA
